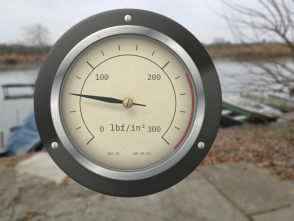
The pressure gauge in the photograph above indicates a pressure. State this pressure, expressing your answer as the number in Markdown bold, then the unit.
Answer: **60** psi
